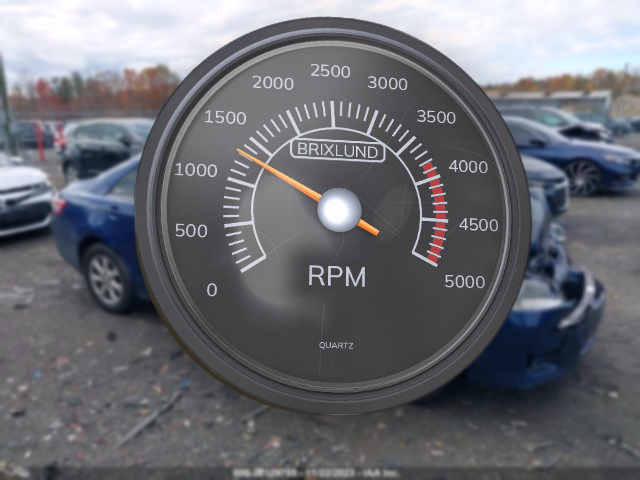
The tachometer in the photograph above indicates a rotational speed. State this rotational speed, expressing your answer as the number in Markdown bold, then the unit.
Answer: **1300** rpm
